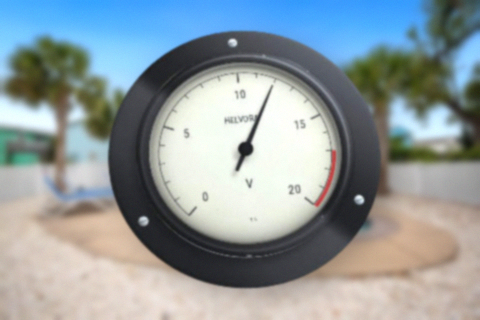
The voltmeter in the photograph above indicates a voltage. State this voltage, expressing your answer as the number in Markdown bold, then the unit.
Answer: **12** V
